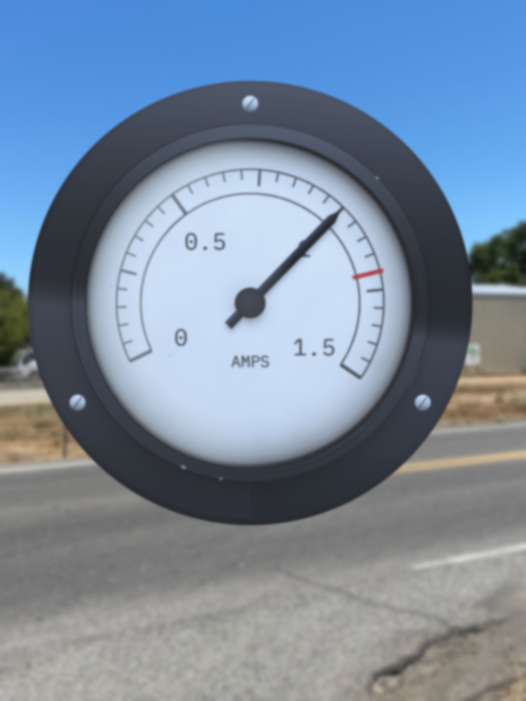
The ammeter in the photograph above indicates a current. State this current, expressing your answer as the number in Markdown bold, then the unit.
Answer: **1** A
